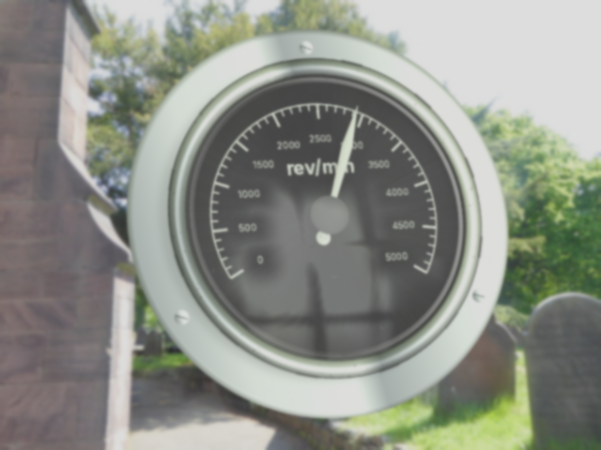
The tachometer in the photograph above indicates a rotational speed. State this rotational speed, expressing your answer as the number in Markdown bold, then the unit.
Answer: **2900** rpm
